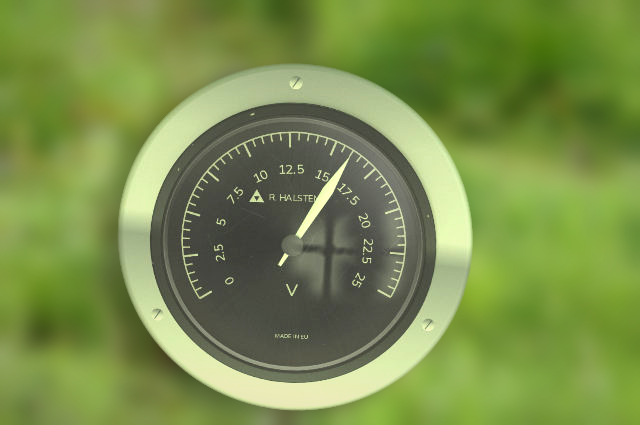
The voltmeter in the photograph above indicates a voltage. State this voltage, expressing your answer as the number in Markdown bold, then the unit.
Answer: **16** V
